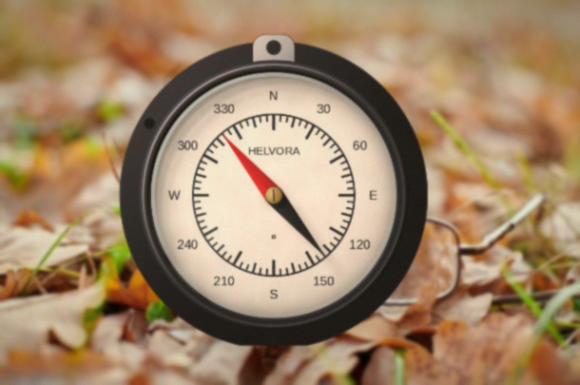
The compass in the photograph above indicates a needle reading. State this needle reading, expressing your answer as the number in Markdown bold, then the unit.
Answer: **320** °
